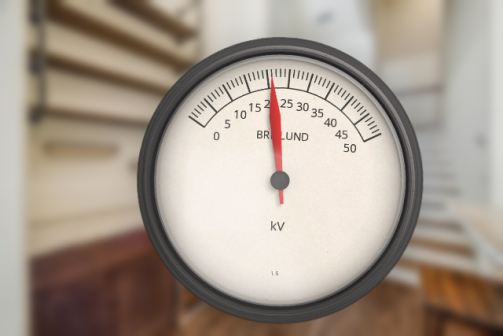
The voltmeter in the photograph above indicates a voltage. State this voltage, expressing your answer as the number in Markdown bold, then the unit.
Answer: **21** kV
